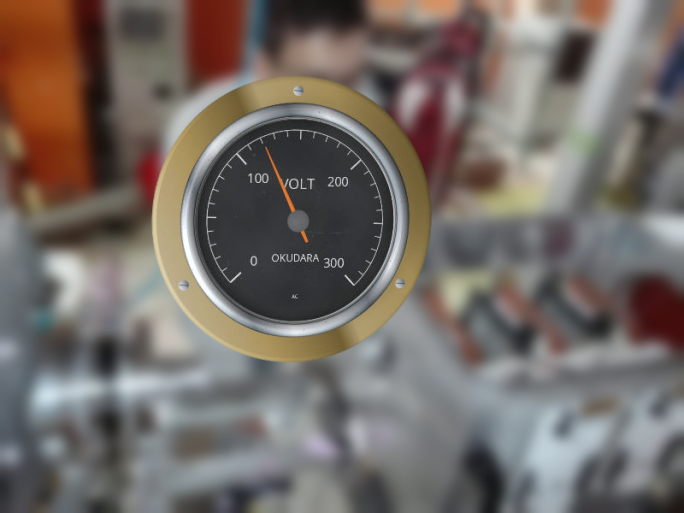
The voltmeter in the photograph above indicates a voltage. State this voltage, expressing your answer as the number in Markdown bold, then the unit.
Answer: **120** V
